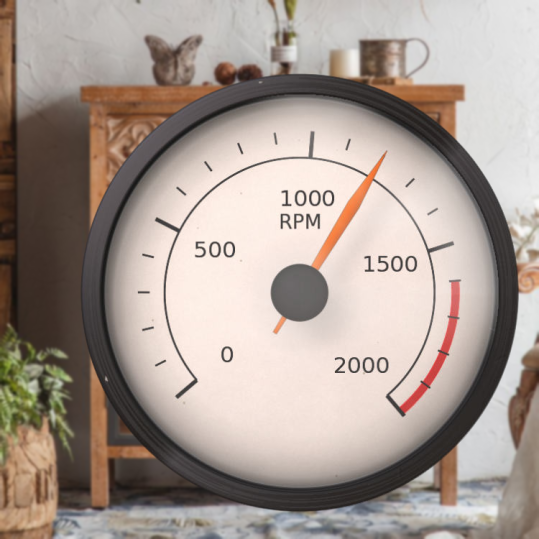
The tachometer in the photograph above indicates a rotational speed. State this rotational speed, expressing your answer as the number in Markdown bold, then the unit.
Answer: **1200** rpm
